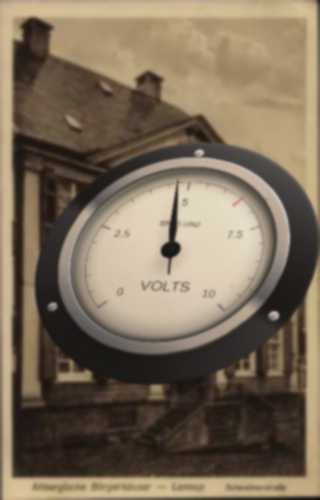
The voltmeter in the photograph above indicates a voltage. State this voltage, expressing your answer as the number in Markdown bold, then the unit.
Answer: **4.75** V
